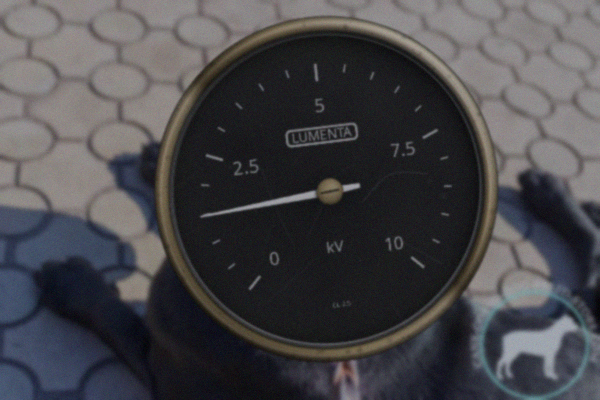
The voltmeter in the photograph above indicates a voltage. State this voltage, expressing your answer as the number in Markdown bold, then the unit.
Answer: **1.5** kV
